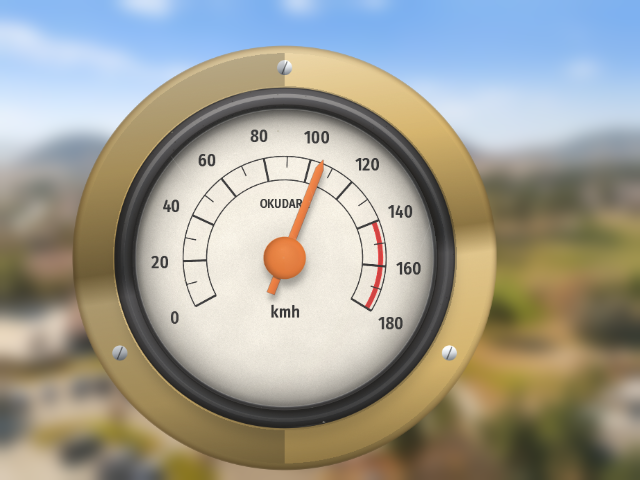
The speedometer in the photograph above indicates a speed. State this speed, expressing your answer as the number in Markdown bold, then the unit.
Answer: **105** km/h
